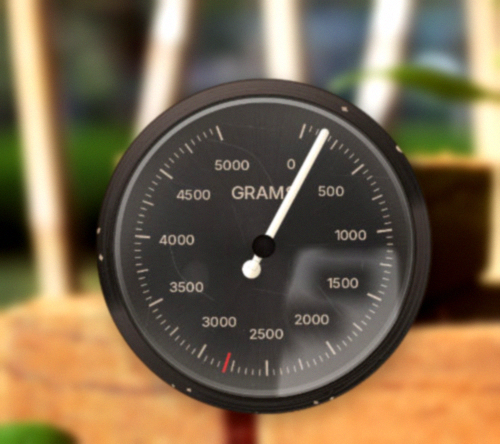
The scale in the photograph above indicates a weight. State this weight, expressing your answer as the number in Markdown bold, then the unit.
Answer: **150** g
